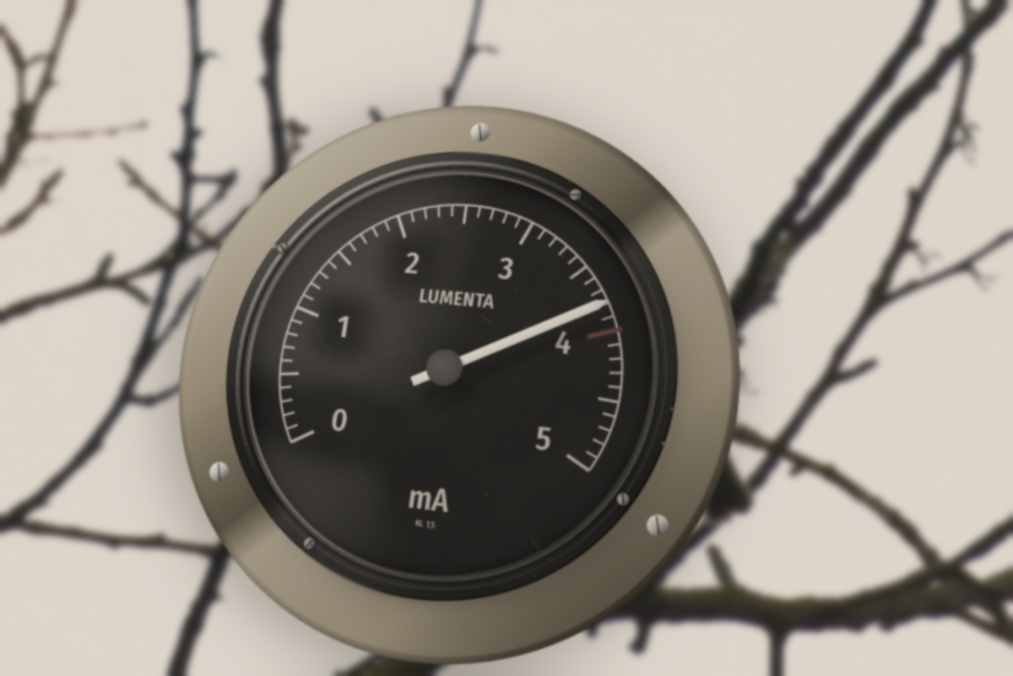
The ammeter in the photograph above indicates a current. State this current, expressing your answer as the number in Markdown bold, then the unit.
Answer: **3.8** mA
